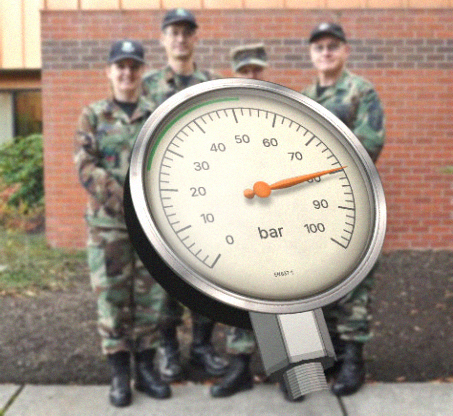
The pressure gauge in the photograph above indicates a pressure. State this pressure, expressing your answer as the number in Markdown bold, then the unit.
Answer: **80** bar
